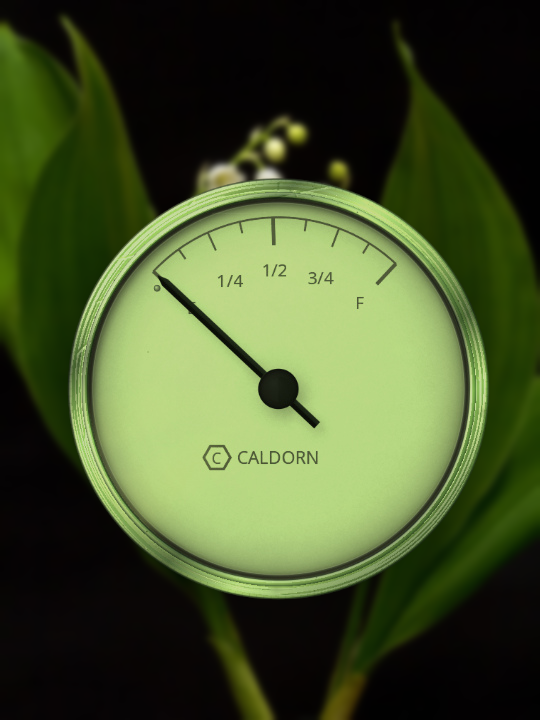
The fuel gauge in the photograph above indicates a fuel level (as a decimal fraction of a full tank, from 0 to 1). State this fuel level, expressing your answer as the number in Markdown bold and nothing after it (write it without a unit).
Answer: **0**
